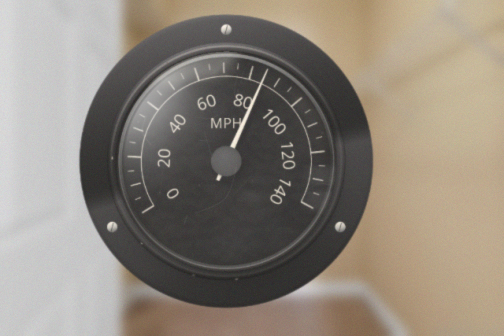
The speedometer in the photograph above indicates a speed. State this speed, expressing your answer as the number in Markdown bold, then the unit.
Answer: **85** mph
